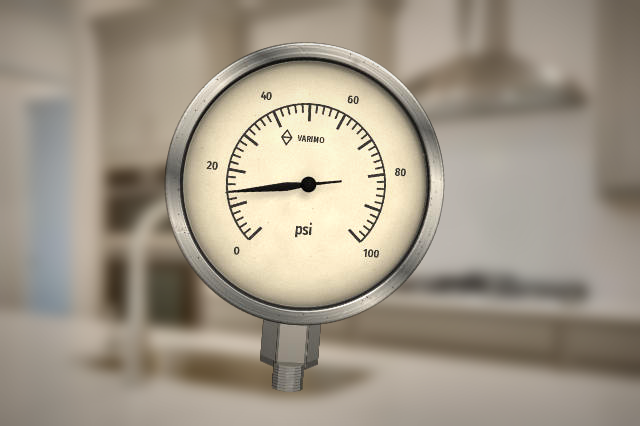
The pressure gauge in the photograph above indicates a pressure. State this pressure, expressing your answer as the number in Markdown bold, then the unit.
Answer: **14** psi
